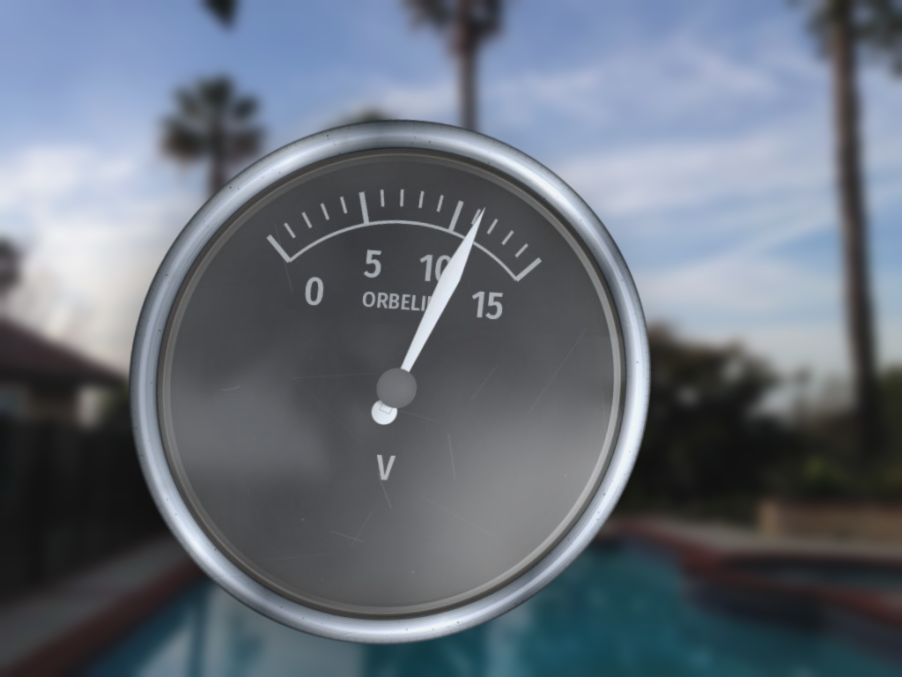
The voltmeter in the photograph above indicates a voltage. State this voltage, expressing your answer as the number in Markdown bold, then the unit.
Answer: **11** V
